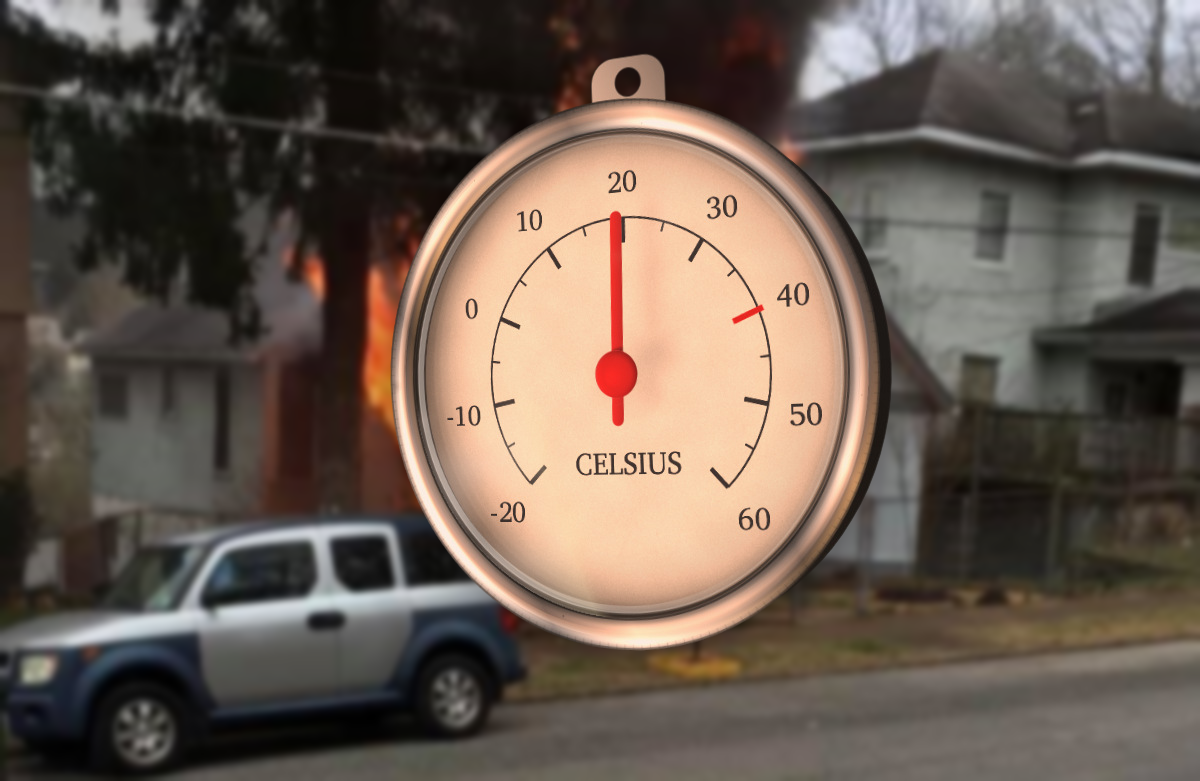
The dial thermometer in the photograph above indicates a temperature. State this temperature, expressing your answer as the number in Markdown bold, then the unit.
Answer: **20** °C
